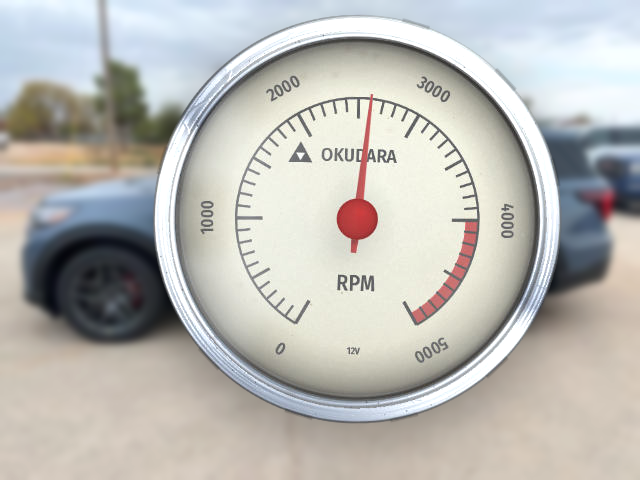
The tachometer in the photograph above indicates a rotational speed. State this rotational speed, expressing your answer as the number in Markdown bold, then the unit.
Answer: **2600** rpm
